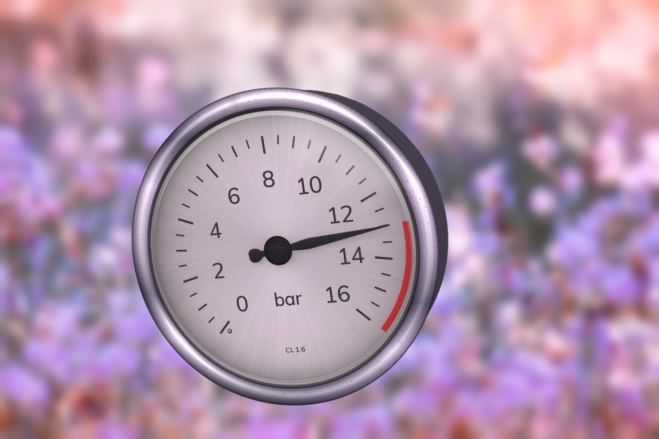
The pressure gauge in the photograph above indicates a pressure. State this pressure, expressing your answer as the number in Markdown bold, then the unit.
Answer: **13** bar
